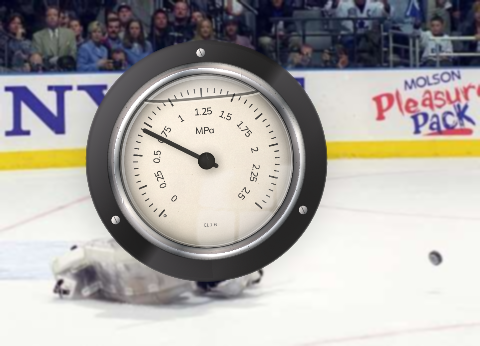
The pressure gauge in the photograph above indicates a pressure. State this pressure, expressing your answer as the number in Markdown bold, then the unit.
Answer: **0.7** MPa
